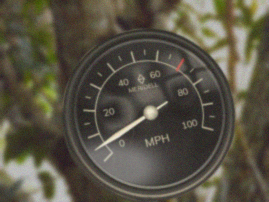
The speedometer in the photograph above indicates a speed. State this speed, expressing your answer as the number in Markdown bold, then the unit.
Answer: **5** mph
